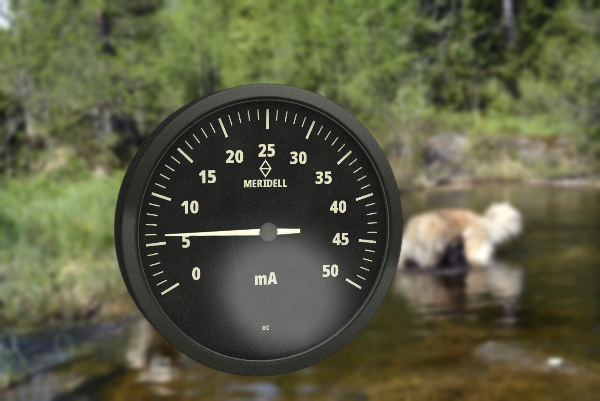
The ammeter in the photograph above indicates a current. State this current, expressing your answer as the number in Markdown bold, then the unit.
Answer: **6** mA
